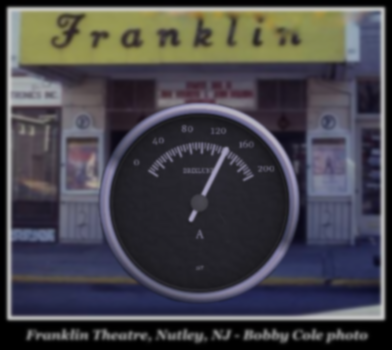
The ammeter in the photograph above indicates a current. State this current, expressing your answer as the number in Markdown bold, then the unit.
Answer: **140** A
